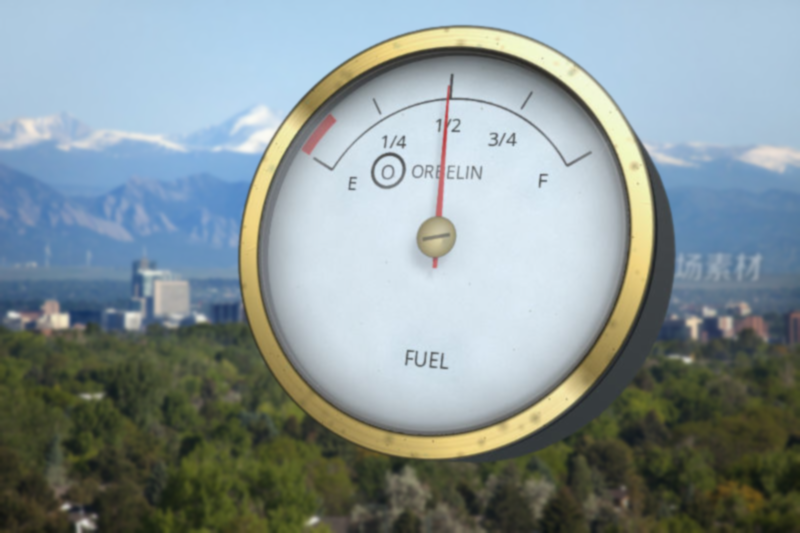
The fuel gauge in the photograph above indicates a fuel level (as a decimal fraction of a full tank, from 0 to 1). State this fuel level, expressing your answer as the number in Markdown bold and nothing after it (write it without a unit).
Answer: **0.5**
